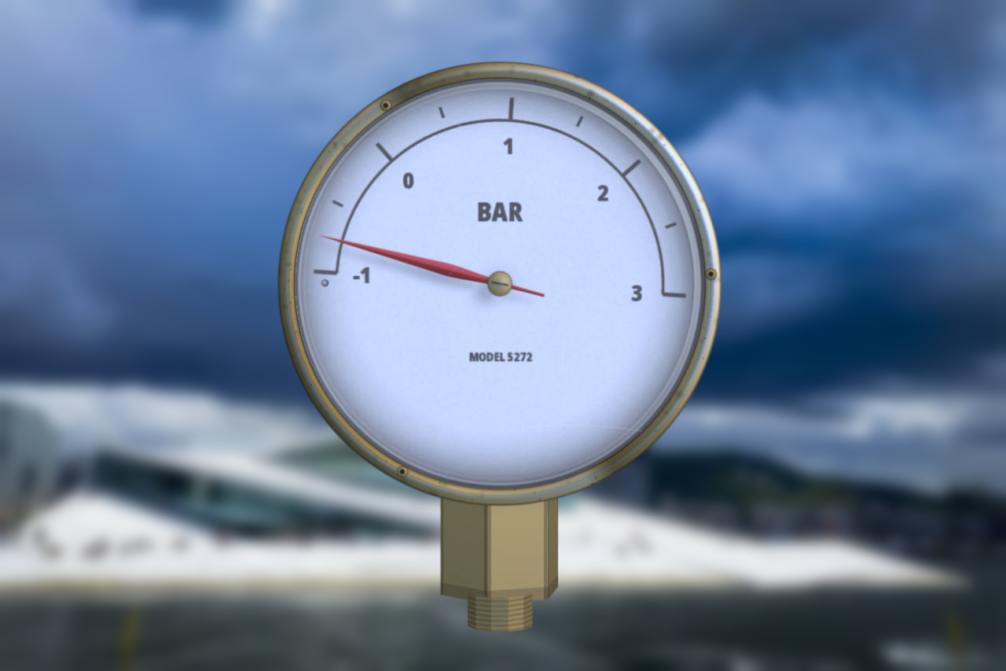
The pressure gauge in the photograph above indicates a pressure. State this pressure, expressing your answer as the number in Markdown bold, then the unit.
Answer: **-0.75** bar
